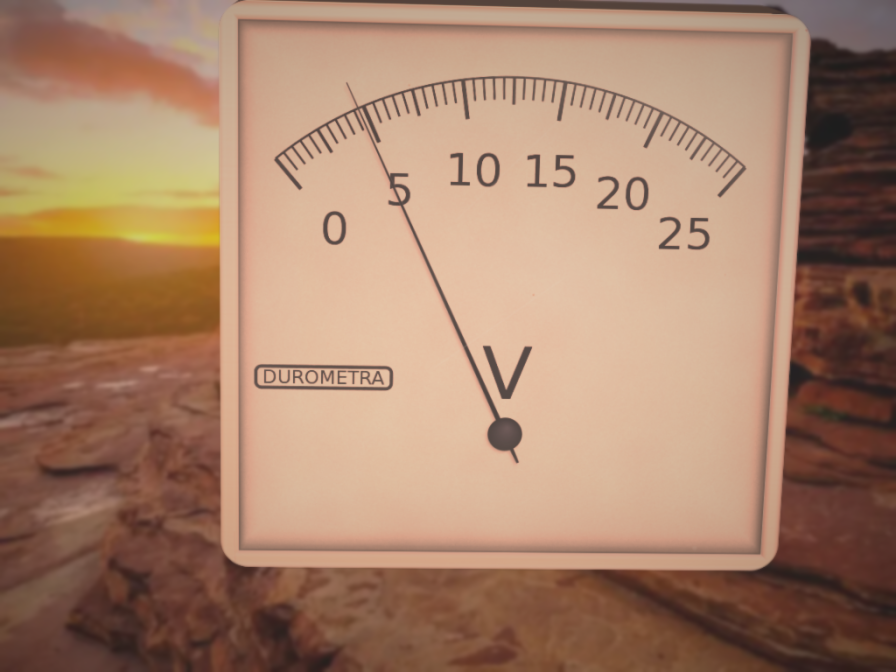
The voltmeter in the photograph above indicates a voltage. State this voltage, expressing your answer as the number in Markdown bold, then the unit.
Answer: **4.75** V
